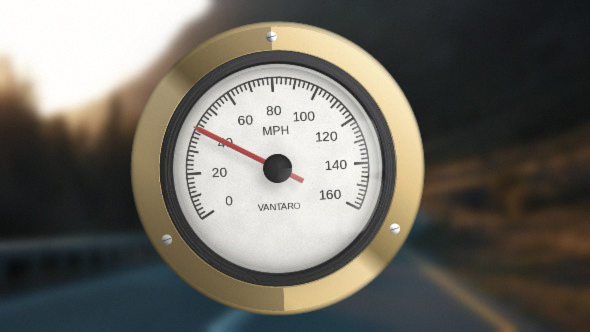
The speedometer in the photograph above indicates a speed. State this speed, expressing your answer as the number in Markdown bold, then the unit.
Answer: **40** mph
